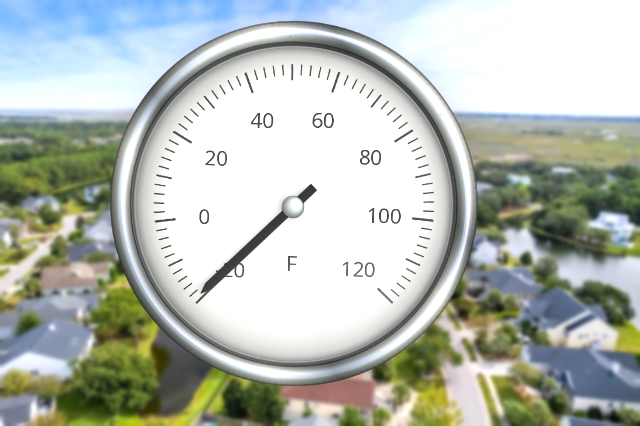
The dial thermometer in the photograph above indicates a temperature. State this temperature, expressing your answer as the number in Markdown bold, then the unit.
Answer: **-19** °F
